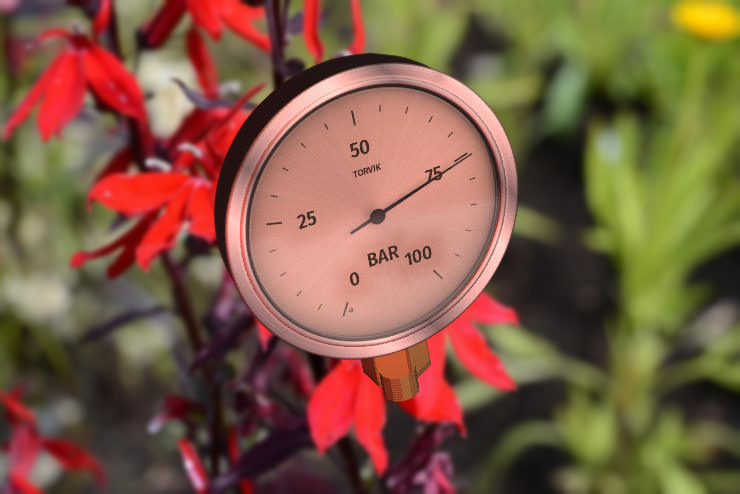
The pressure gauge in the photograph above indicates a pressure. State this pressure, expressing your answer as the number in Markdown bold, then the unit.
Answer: **75** bar
